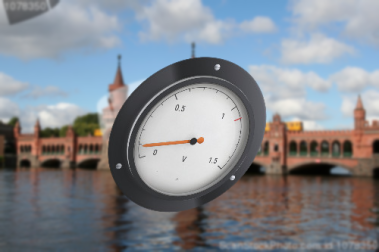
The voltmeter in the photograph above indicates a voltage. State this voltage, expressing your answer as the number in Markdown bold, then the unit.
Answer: **0.1** V
